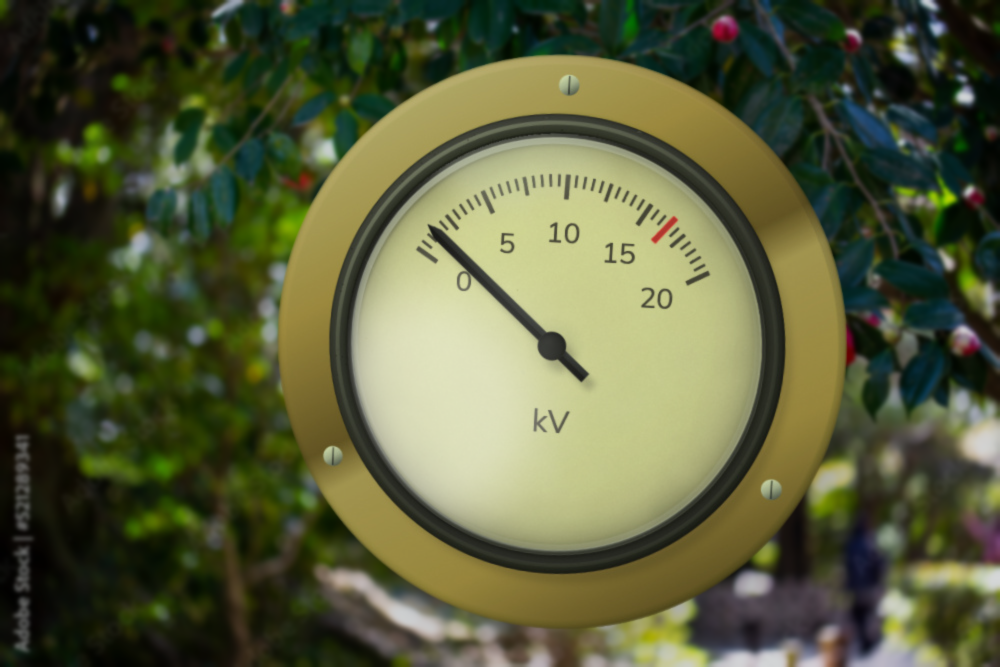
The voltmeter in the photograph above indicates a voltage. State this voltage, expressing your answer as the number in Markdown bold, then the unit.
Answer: **1.5** kV
